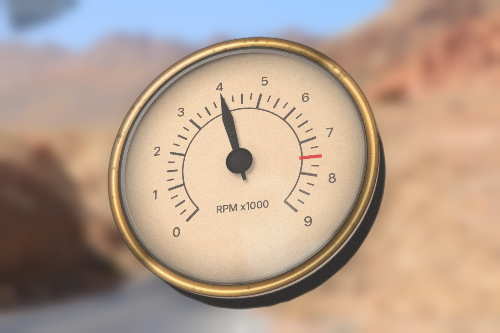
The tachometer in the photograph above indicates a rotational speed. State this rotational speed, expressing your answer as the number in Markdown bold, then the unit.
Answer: **4000** rpm
